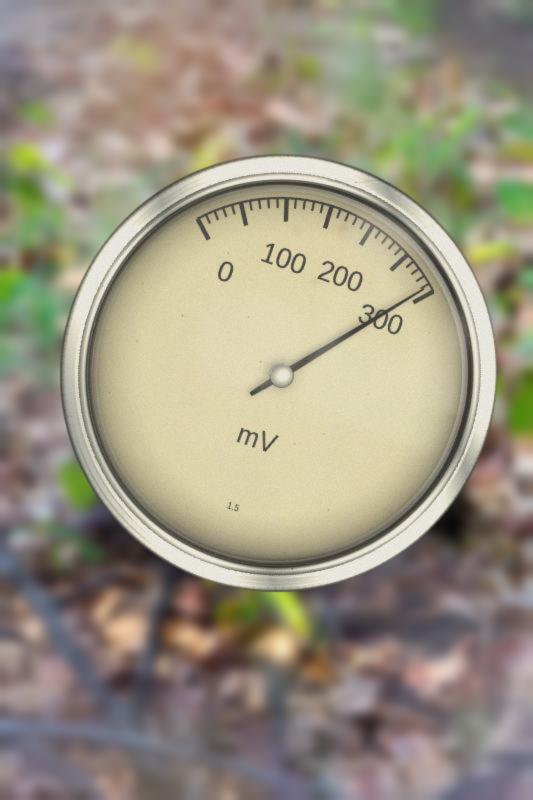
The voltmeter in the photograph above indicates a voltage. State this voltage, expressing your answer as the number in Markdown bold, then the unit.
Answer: **290** mV
